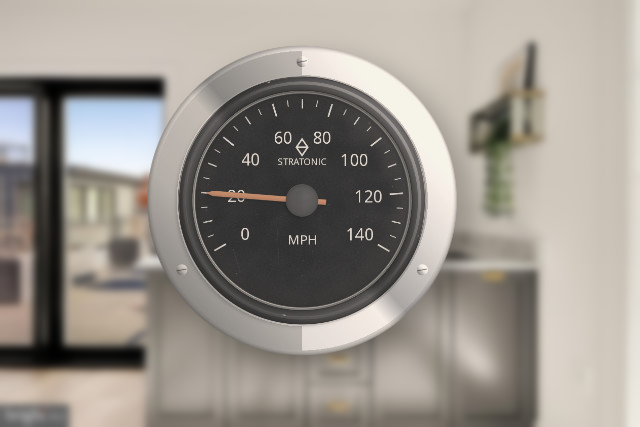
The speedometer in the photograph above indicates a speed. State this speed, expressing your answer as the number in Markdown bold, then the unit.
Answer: **20** mph
